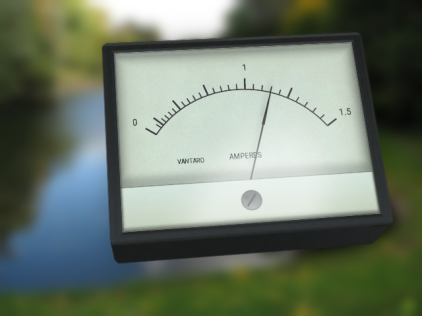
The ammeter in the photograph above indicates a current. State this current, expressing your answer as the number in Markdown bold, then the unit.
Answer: **1.15** A
